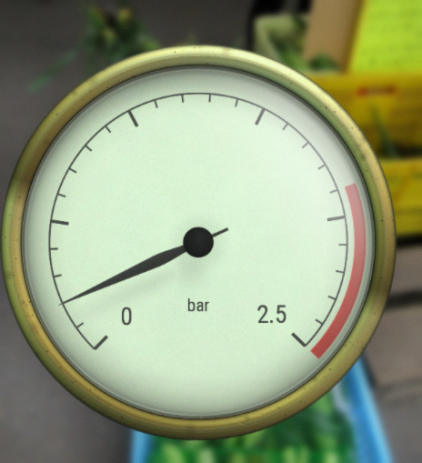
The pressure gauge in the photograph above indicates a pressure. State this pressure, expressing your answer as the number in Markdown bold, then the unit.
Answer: **0.2** bar
